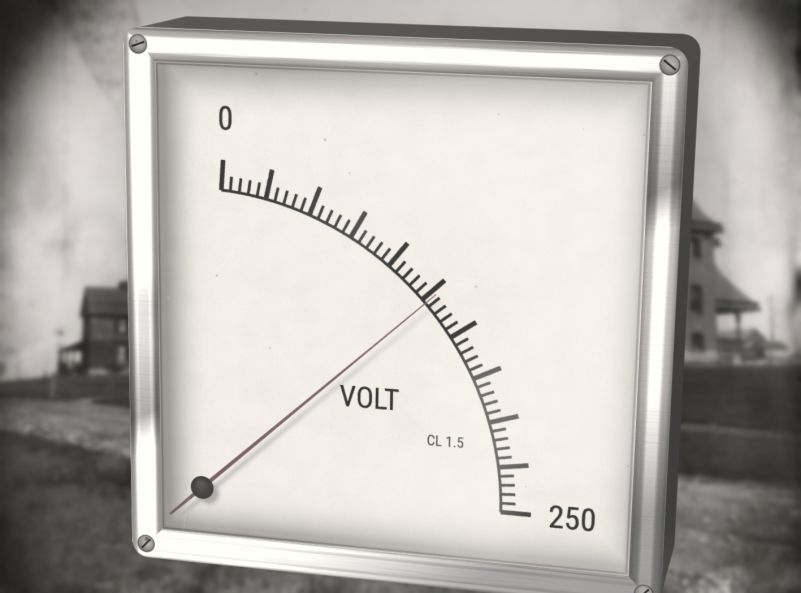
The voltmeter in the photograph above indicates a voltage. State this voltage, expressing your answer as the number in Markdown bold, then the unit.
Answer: **127.5** V
